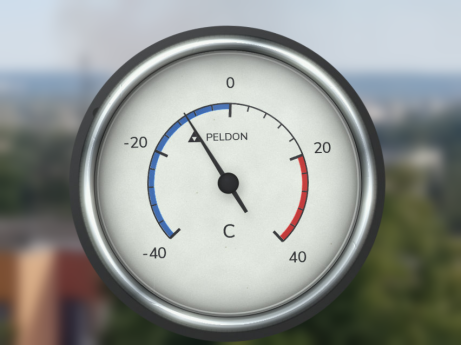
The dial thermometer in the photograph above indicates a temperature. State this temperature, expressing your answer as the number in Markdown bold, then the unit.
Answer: **-10** °C
